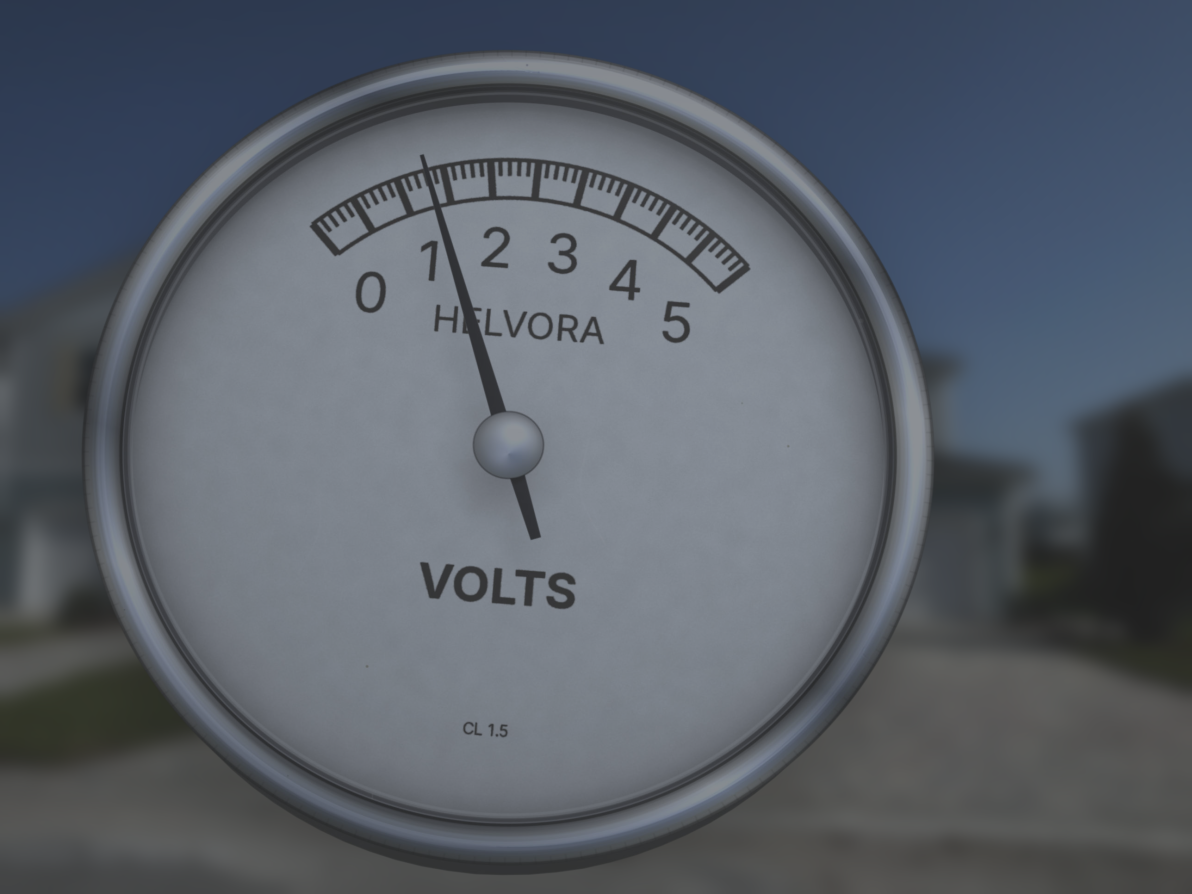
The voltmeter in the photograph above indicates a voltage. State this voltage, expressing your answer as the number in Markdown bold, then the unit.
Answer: **1.3** V
